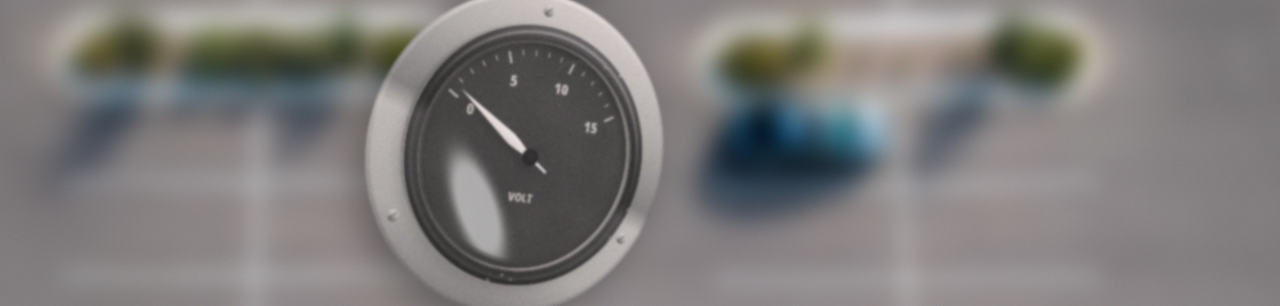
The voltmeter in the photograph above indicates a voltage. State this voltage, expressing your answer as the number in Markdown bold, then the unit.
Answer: **0.5** V
